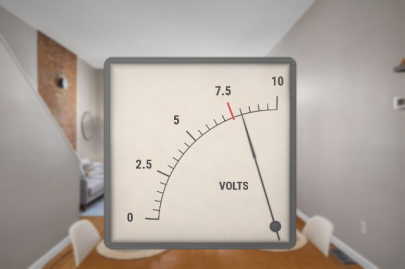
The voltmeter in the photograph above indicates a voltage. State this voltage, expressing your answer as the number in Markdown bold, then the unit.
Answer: **8** V
